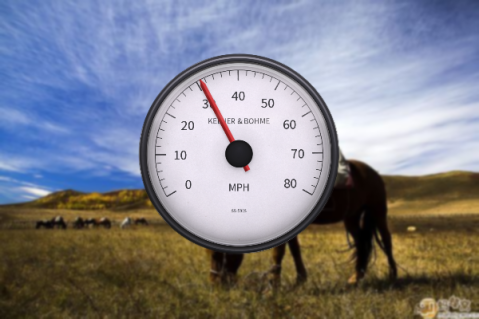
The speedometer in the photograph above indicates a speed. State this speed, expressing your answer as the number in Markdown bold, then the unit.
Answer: **31** mph
